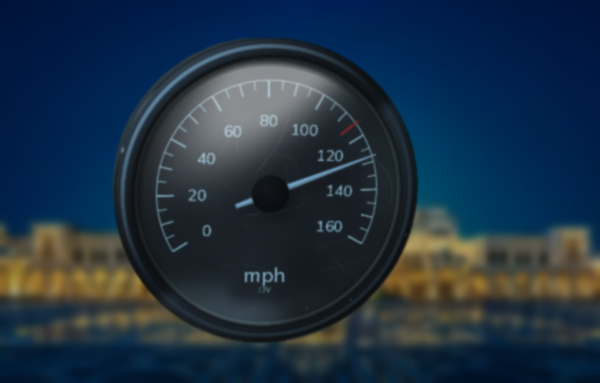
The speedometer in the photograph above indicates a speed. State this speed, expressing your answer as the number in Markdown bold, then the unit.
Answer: **127.5** mph
